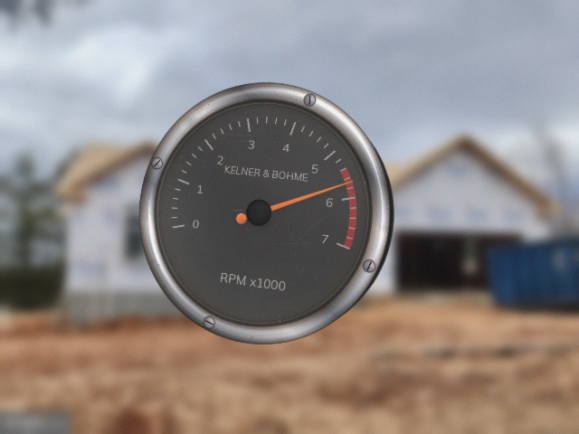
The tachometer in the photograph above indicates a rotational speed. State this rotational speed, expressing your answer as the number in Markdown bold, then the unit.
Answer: **5700** rpm
